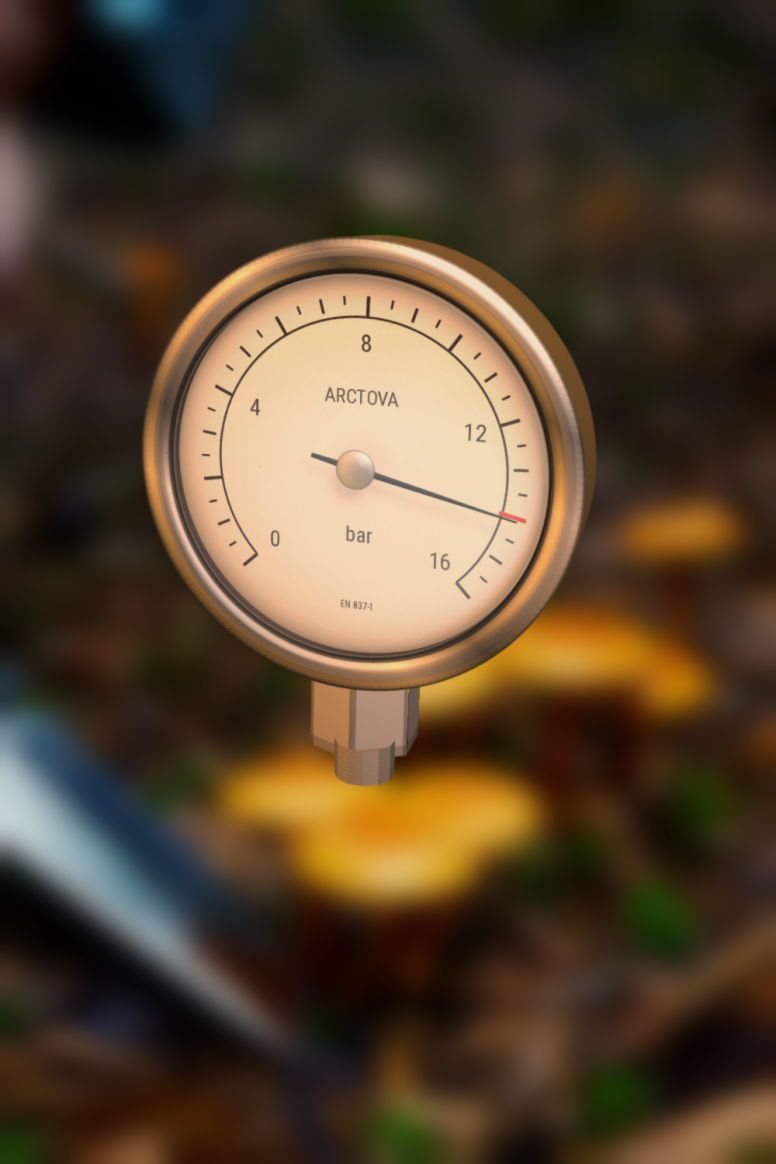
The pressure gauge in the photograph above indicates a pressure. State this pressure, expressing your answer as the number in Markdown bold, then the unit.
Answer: **14** bar
